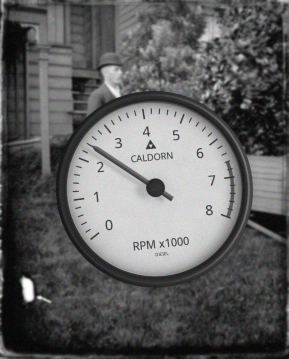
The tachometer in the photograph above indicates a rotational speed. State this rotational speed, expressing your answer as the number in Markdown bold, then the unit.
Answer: **2400** rpm
